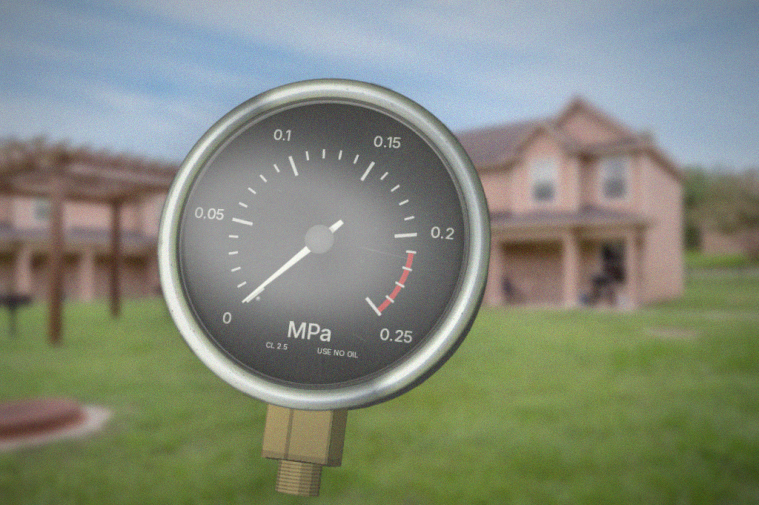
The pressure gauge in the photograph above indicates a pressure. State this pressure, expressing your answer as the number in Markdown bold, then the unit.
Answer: **0** MPa
